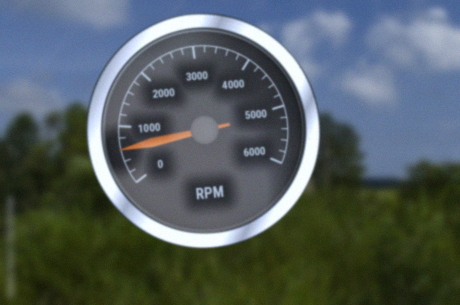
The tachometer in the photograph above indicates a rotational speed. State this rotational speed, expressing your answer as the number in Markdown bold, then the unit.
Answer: **600** rpm
